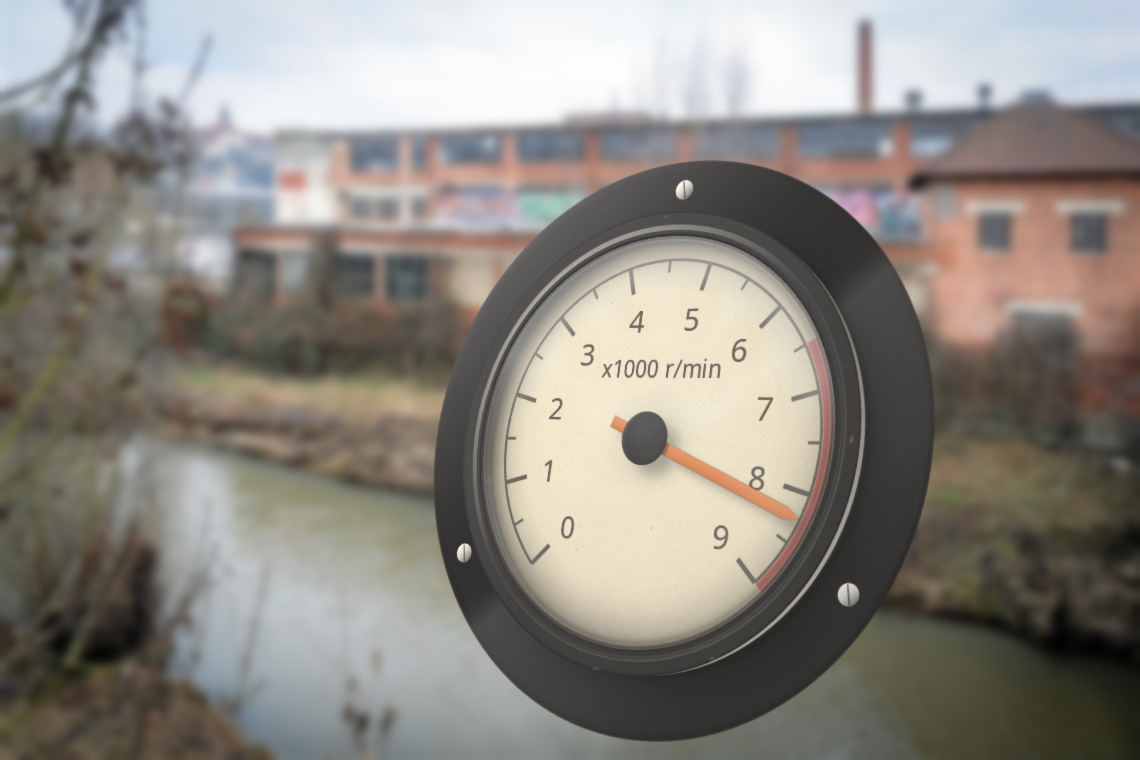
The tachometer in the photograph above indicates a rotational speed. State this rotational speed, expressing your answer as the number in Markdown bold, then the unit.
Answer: **8250** rpm
